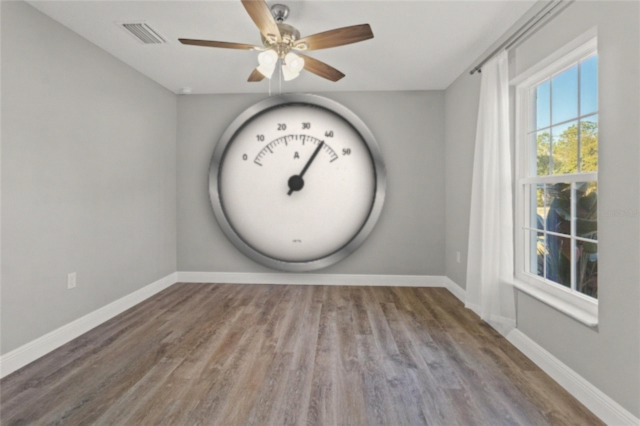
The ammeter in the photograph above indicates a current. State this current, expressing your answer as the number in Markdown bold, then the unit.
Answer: **40** A
